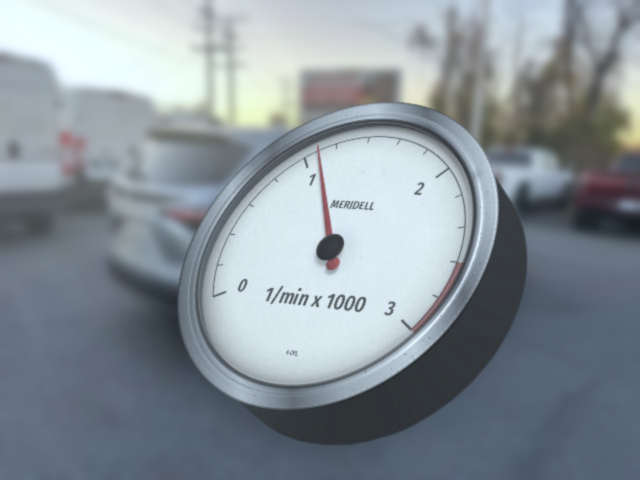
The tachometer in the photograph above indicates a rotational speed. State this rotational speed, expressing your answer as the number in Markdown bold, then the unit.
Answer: **1100** rpm
